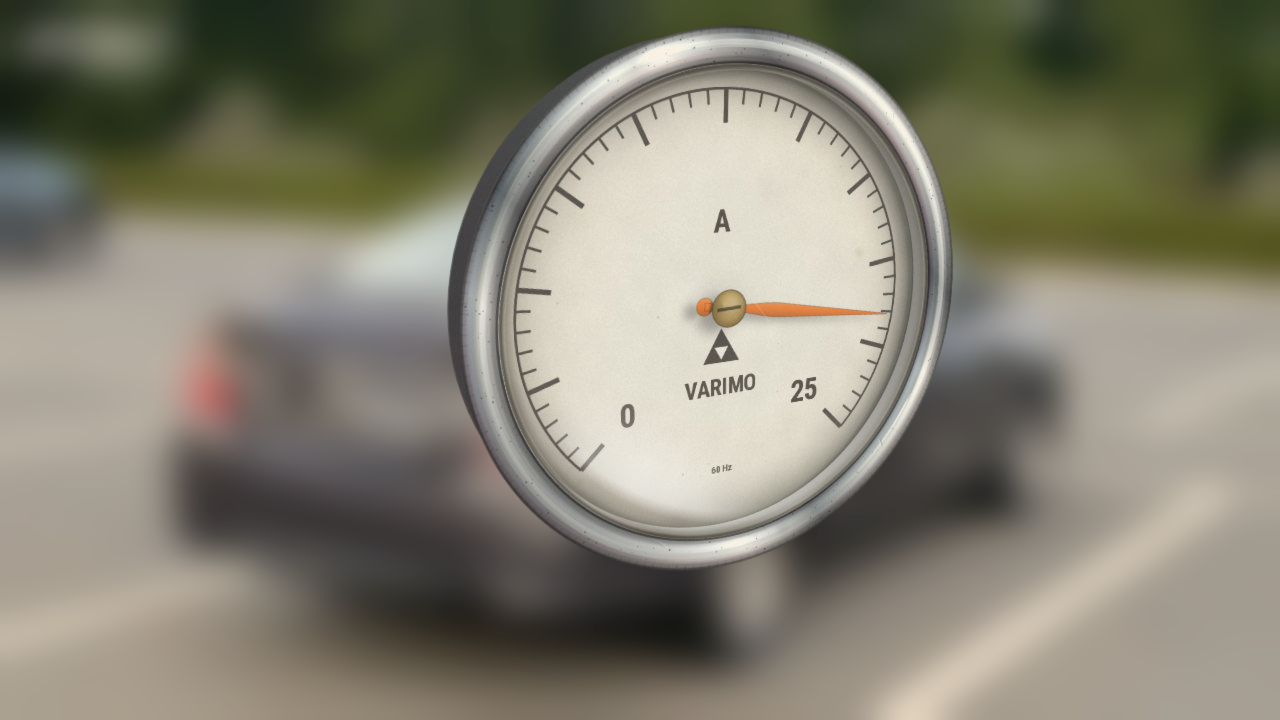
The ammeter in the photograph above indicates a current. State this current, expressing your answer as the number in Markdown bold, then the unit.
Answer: **21.5** A
